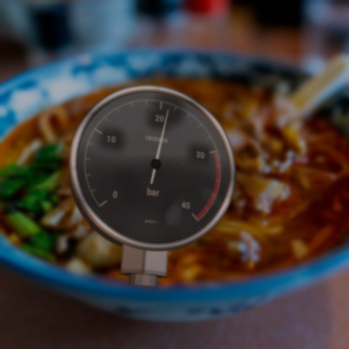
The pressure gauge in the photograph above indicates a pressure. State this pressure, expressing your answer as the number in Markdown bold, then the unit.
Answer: **21** bar
